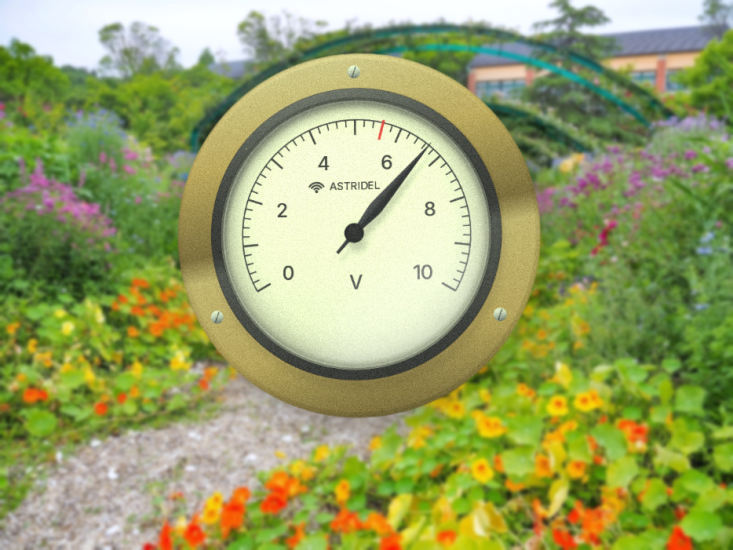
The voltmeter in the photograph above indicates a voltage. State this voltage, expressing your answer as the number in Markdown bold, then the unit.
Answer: **6.7** V
